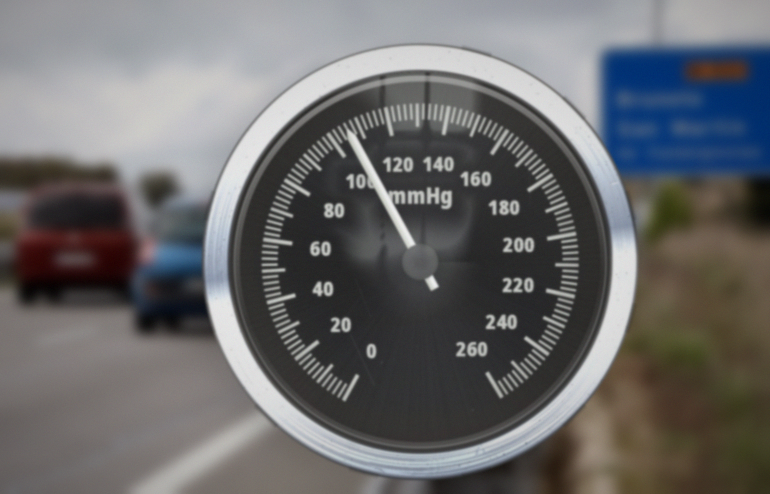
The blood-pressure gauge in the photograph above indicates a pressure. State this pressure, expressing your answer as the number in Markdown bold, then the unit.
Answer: **106** mmHg
